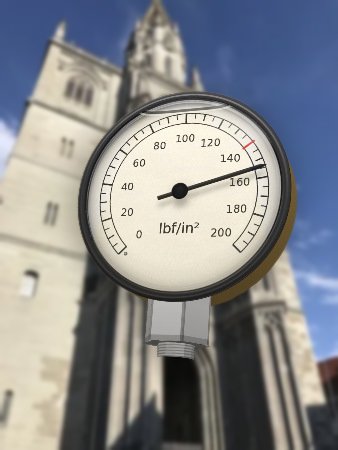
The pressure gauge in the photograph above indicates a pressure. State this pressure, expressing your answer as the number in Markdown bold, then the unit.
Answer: **155** psi
